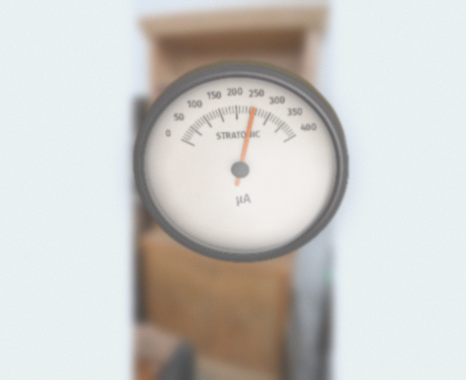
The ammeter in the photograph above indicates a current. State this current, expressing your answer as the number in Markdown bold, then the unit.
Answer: **250** µA
